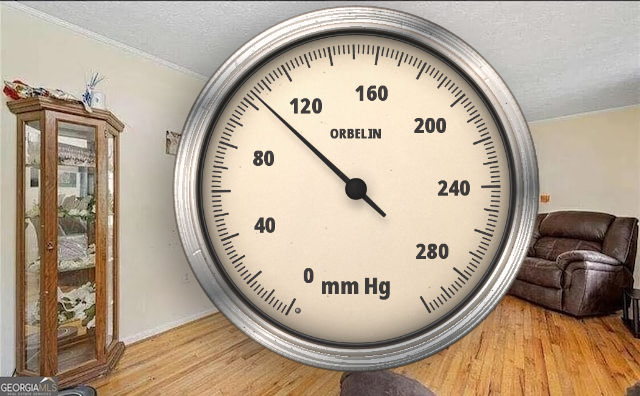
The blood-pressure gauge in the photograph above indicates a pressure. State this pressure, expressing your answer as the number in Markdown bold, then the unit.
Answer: **104** mmHg
